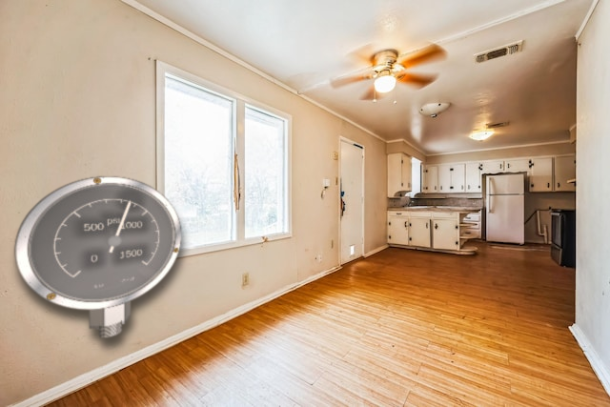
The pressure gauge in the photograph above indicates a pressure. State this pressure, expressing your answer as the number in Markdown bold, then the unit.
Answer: **850** psi
